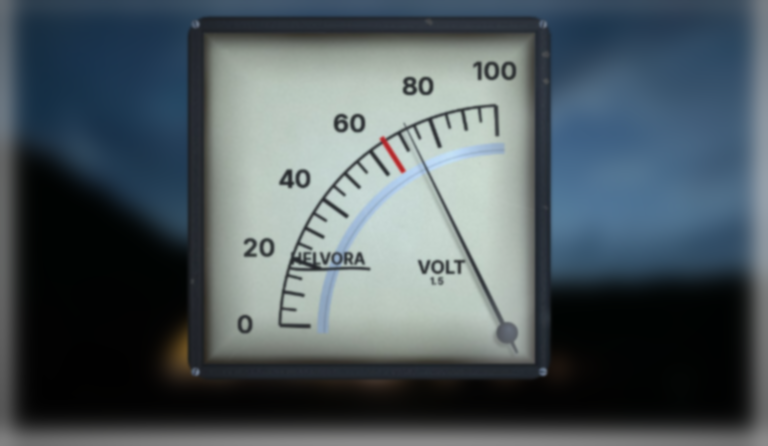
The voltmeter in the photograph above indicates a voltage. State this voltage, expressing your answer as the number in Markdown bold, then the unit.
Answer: **72.5** V
